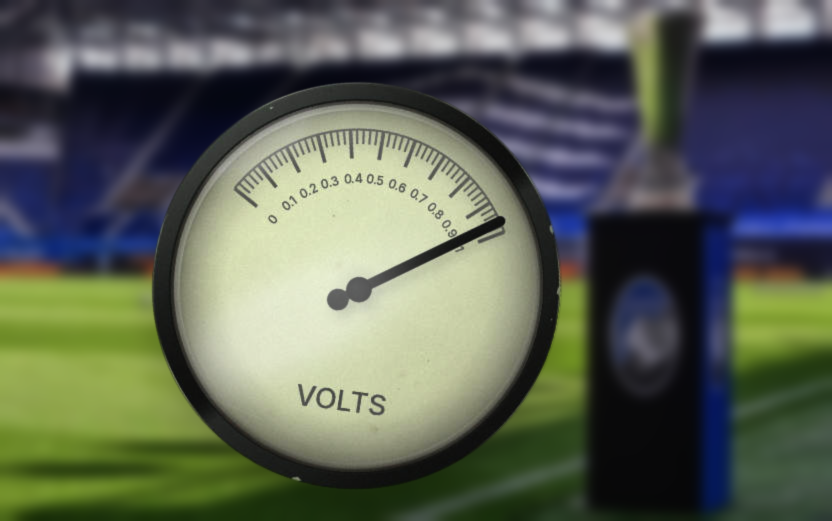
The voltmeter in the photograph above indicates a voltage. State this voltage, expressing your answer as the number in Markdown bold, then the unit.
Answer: **0.96** V
